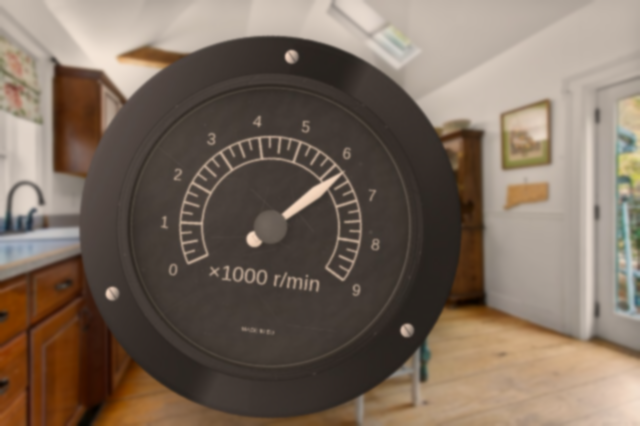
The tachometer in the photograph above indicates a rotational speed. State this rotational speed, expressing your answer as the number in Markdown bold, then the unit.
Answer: **6250** rpm
